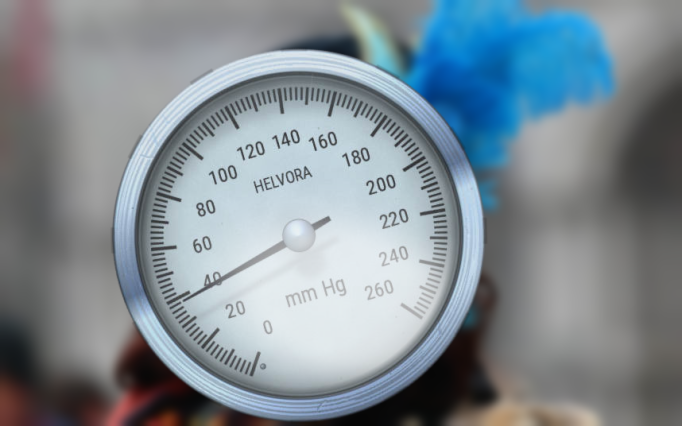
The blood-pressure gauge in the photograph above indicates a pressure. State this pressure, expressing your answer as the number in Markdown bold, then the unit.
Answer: **38** mmHg
